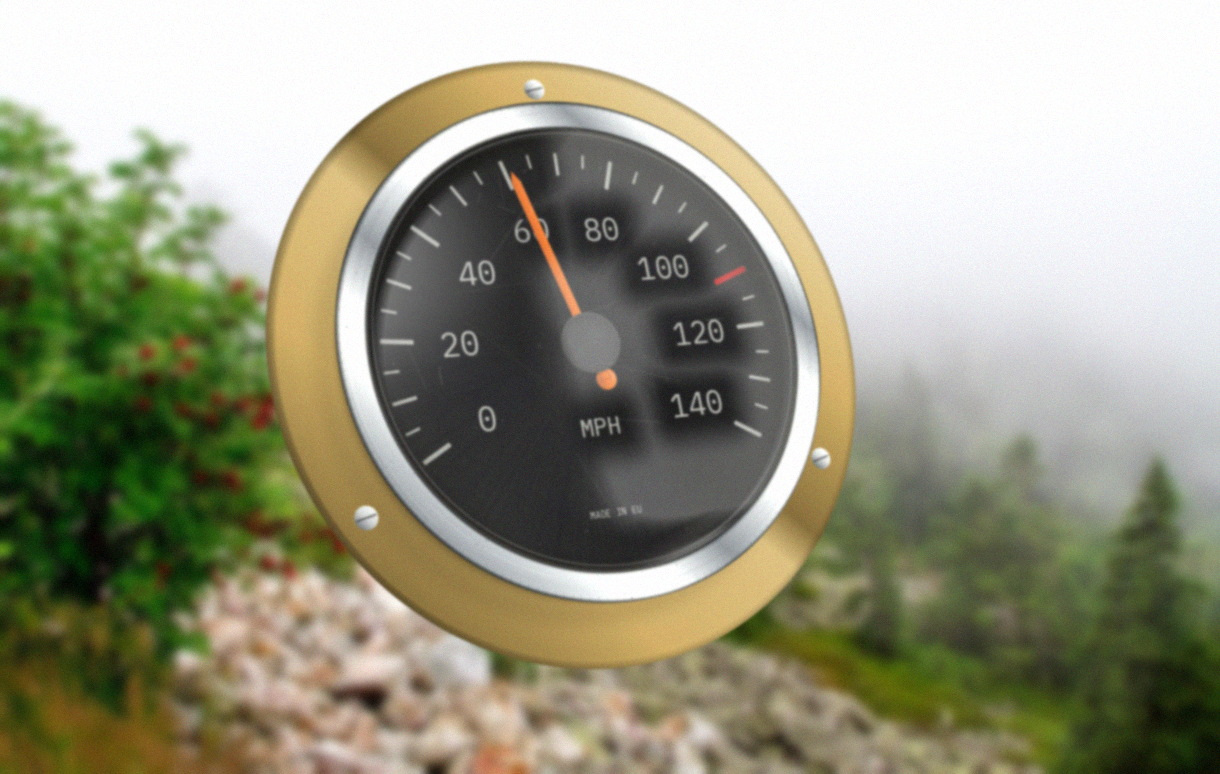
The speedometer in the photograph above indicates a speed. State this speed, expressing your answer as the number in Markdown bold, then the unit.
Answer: **60** mph
